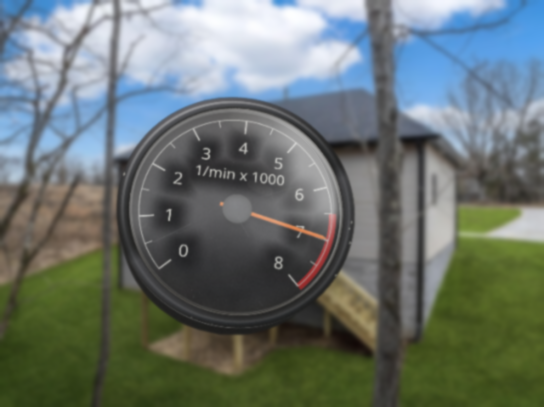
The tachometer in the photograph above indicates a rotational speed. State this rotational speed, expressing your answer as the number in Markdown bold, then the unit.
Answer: **7000** rpm
